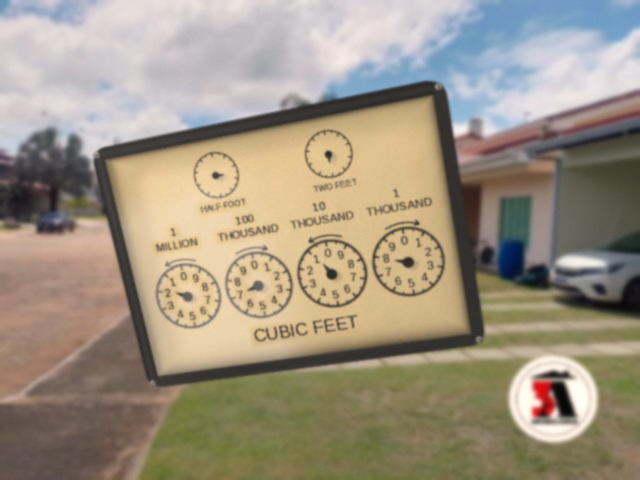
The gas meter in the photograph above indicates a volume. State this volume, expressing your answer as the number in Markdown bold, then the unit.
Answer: **170800** ft³
